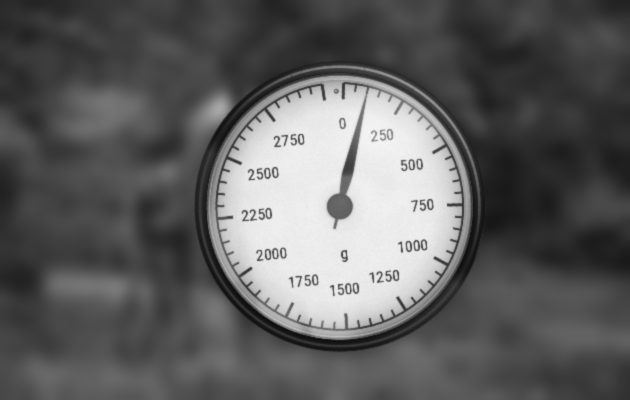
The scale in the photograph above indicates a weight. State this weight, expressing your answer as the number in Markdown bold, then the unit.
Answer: **100** g
